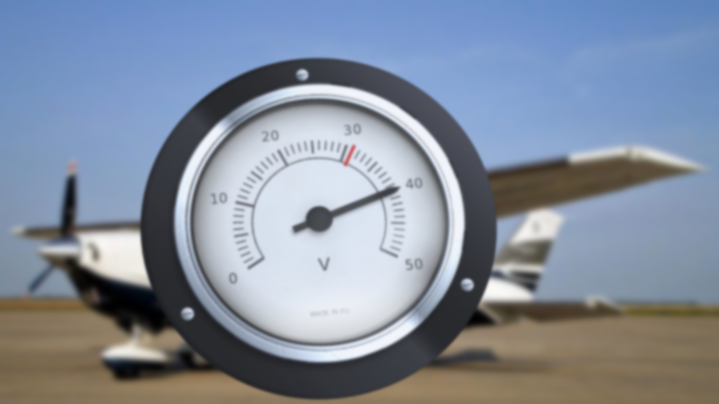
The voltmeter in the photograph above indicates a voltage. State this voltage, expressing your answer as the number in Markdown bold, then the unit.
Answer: **40** V
